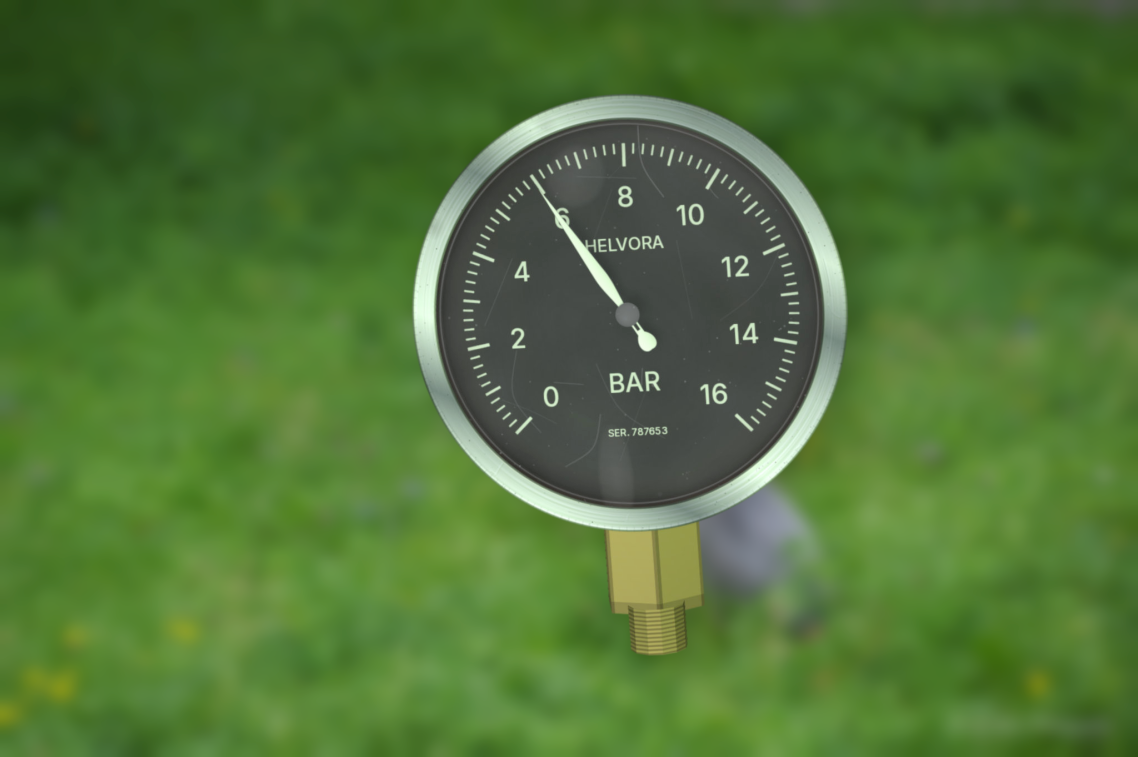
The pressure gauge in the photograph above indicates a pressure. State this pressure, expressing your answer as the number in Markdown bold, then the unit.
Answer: **6** bar
